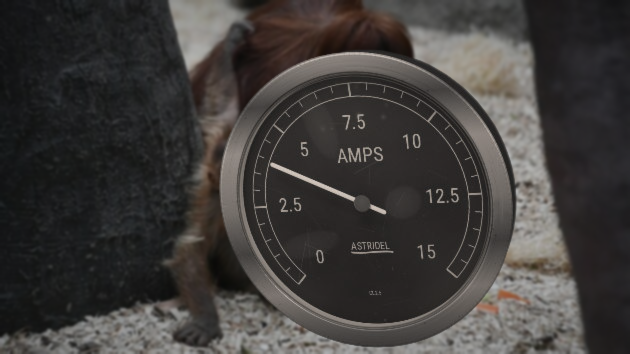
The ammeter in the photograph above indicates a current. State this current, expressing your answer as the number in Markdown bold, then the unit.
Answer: **4** A
